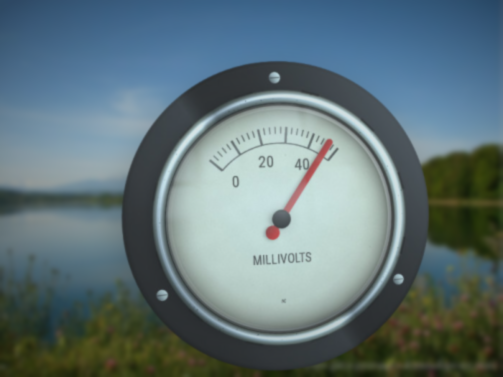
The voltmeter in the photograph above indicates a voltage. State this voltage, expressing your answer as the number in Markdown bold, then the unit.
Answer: **46** mV
